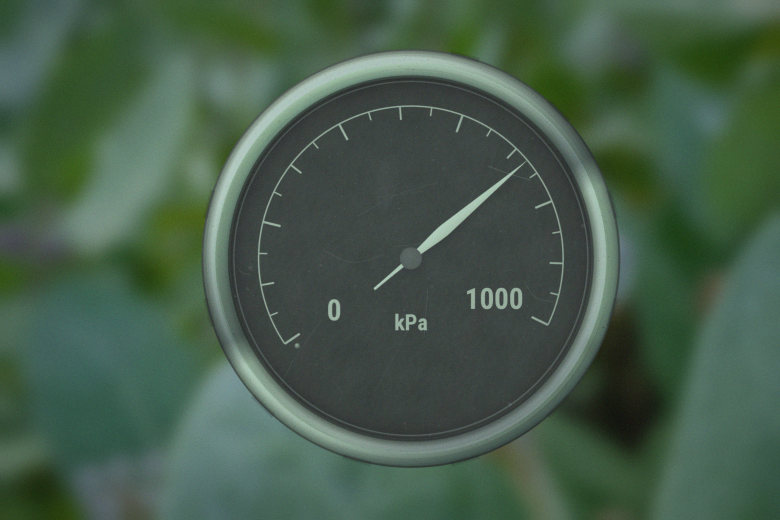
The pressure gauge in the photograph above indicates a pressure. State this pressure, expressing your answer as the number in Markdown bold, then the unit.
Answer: **725** kPa
